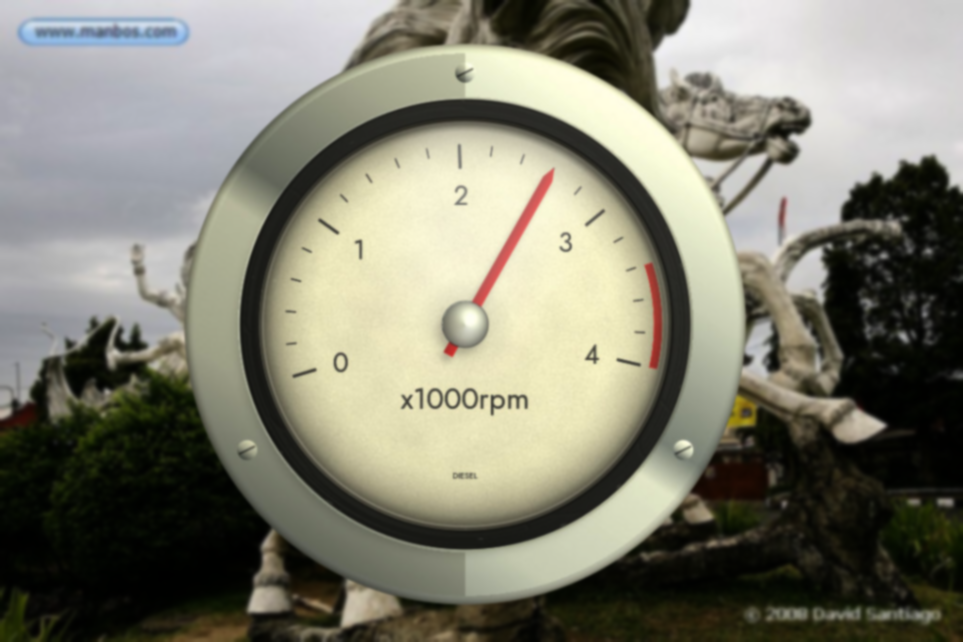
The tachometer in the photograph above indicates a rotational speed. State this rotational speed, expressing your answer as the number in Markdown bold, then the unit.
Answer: **2600** rpm
